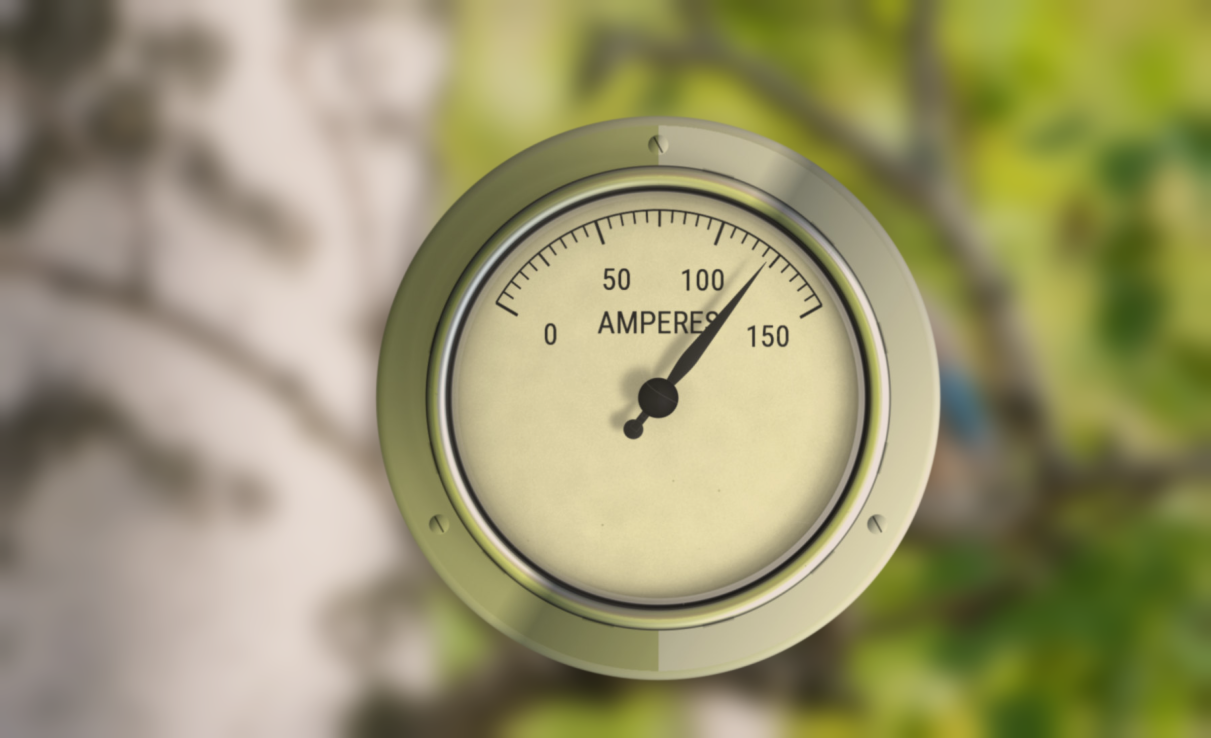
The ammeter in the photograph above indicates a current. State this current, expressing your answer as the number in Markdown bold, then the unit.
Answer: **122.5** A
